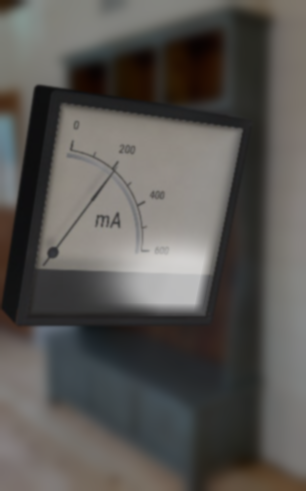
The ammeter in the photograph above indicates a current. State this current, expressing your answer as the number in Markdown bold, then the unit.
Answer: **200** mA
